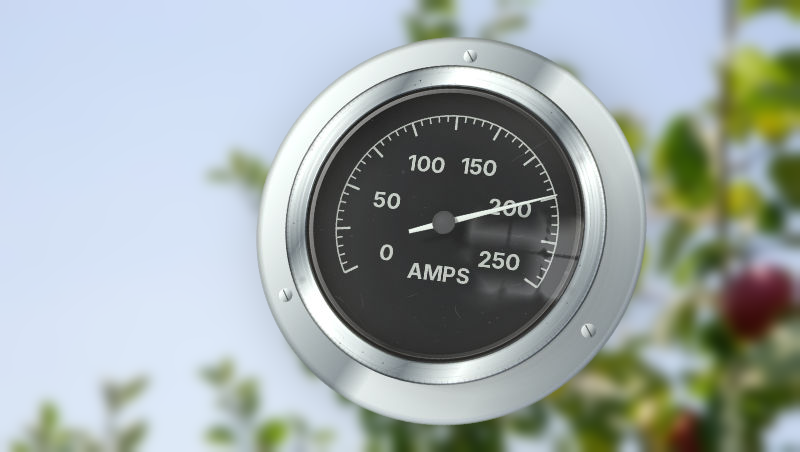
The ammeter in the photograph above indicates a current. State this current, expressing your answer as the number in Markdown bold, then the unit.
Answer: **200** A
